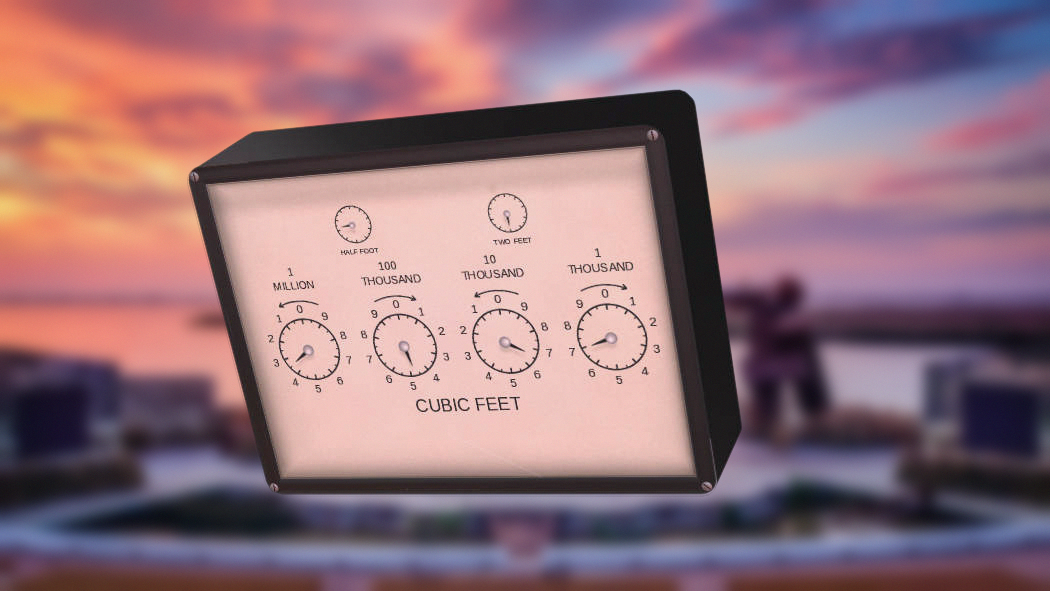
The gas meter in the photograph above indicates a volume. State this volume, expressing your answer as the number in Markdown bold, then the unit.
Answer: **346700** ft³
